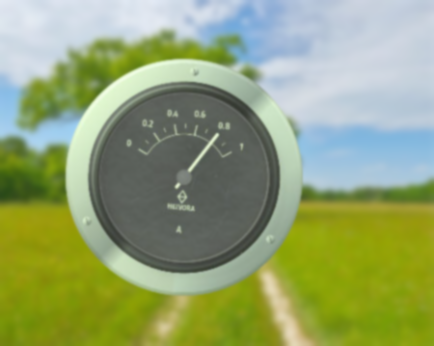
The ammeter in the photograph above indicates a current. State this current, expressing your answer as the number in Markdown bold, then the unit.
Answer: **0.8** A
